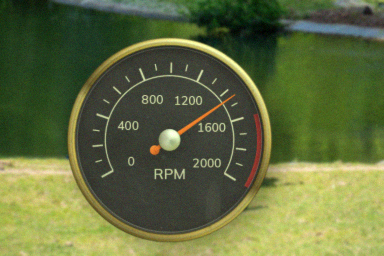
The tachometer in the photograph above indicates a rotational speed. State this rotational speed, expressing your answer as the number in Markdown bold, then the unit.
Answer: **1450** rpm
